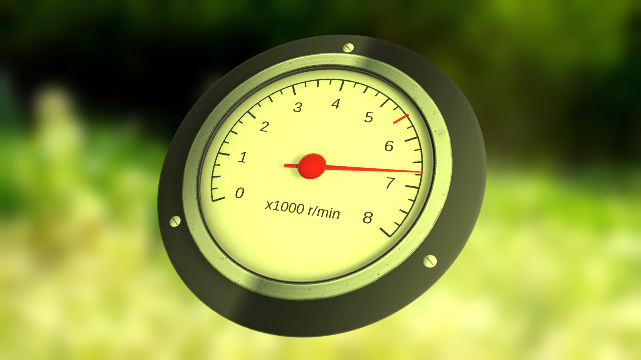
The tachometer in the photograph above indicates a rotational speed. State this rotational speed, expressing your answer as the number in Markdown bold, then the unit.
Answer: **6750** rpm
